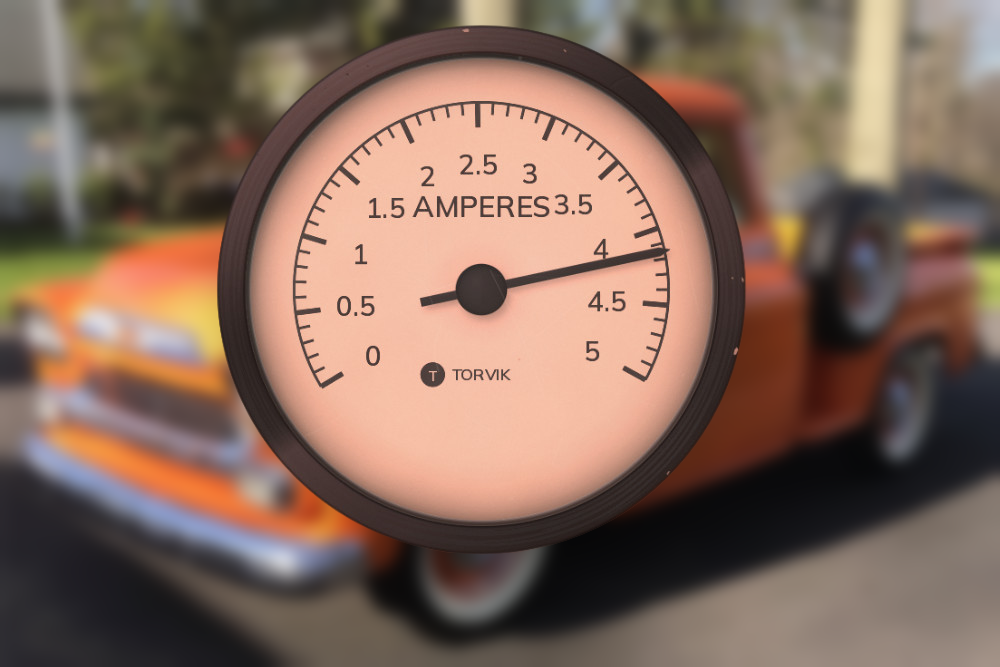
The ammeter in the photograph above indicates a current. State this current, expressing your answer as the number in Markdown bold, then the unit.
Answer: **4.15** A
